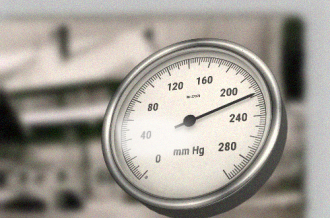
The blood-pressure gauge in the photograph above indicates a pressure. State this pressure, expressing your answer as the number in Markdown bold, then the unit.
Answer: **220** mmHg
